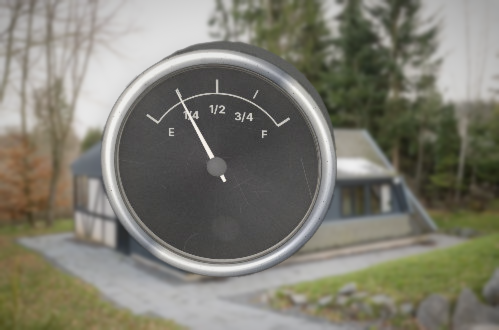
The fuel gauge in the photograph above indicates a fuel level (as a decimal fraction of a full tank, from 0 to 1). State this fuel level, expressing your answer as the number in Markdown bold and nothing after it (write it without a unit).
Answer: **0.25**
